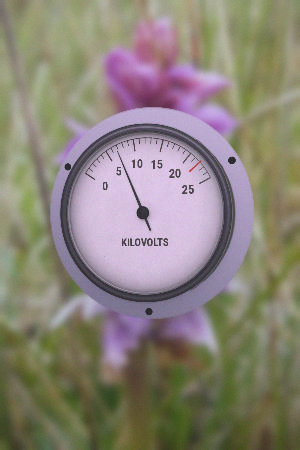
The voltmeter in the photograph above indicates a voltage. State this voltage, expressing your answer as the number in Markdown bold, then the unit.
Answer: **7** kV
